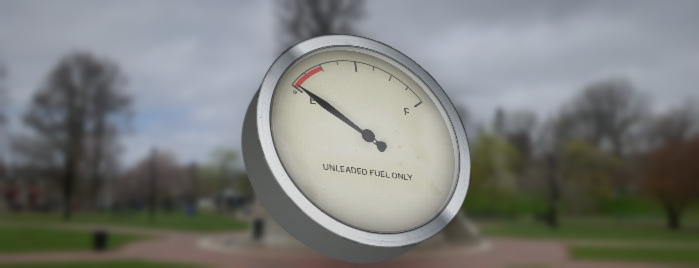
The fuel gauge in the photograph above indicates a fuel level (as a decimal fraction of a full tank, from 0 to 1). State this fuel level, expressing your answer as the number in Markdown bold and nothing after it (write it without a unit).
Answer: **0**
